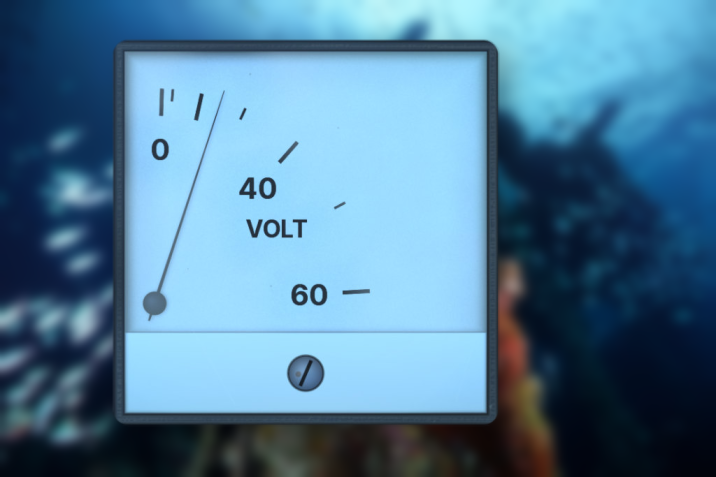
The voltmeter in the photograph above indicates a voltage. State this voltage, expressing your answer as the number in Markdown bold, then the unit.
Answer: **25** V
